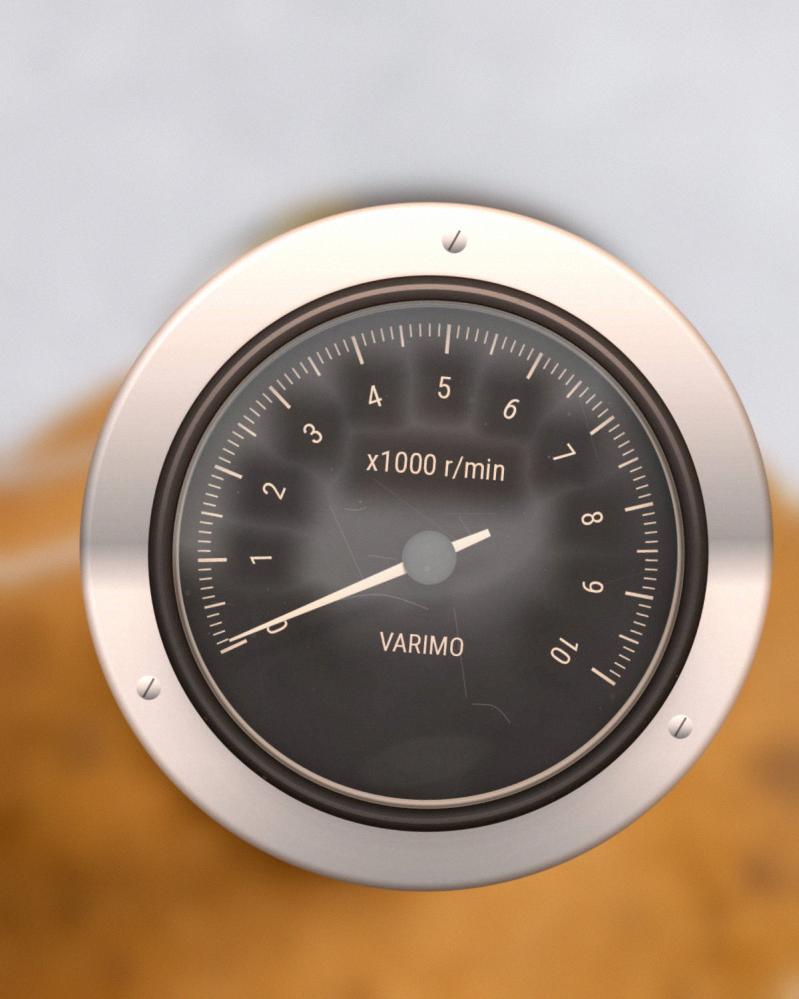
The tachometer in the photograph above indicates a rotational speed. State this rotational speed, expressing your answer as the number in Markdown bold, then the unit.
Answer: **100** rpm
